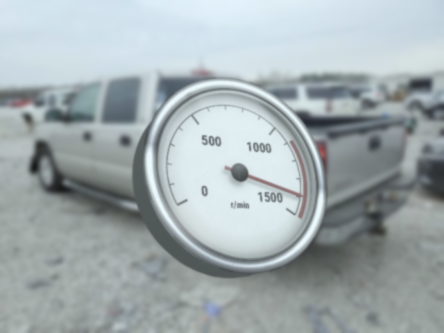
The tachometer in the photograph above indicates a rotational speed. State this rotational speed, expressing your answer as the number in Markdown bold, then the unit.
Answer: **1400** rpm
